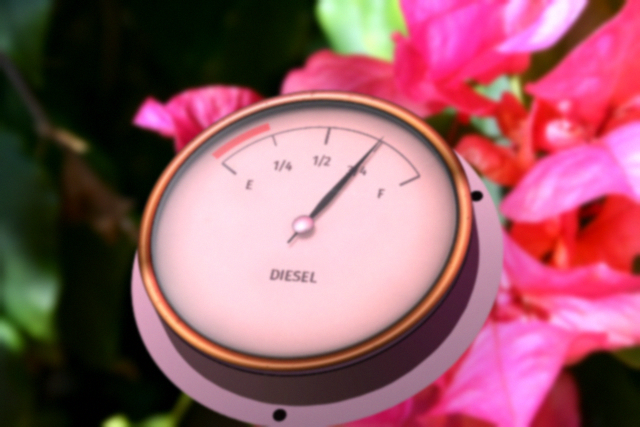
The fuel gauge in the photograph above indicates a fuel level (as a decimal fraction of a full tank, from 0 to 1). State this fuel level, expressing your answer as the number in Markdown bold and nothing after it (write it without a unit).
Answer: **0.75**
